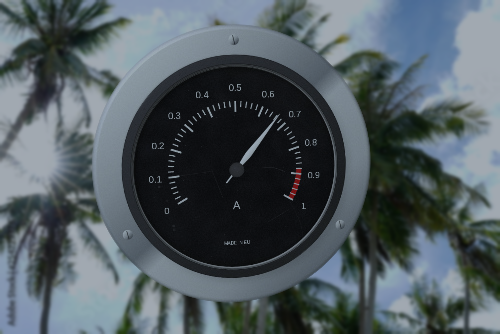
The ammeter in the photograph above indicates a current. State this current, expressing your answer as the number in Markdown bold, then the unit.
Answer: **0.66** A
